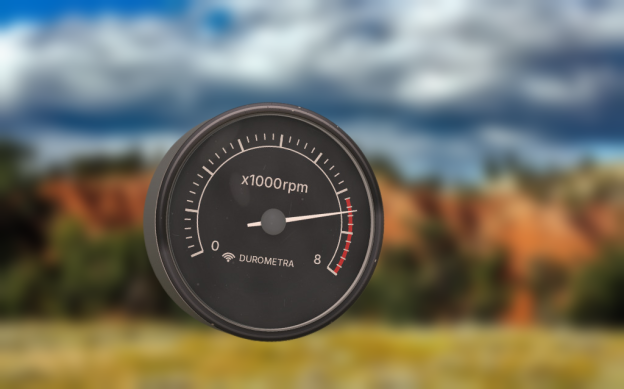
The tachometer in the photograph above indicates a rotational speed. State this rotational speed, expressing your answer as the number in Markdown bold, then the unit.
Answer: **6500** rpm
